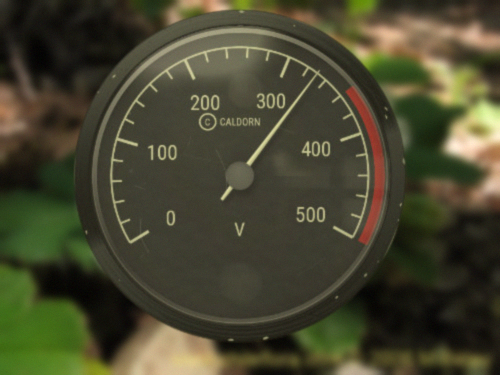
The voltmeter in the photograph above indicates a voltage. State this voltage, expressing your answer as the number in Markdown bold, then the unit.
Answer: **330** V
